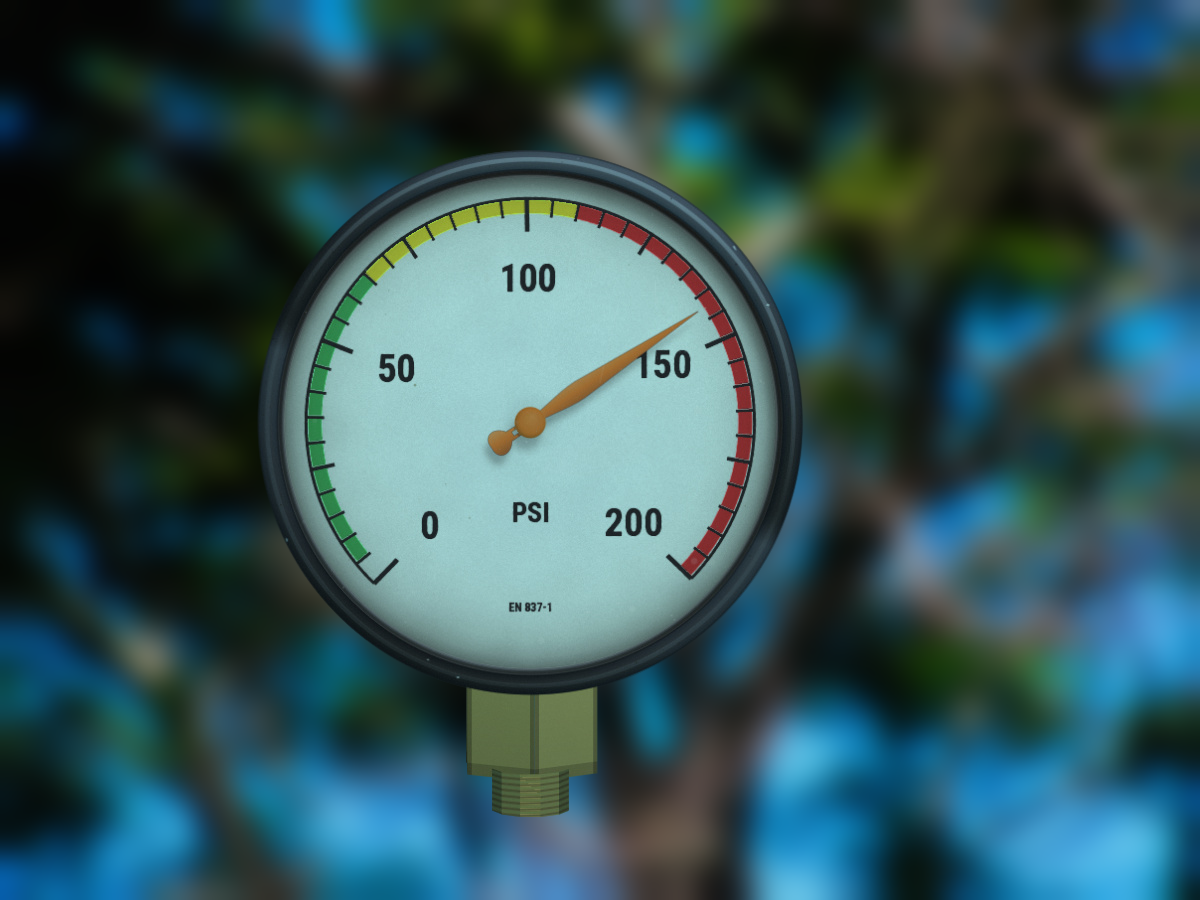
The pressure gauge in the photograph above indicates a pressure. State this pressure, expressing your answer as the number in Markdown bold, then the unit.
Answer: **142.5** psi
